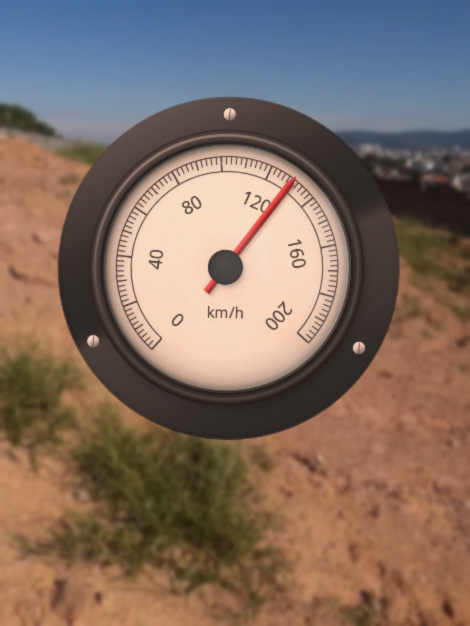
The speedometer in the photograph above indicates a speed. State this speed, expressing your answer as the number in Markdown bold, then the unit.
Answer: **130** km/h
